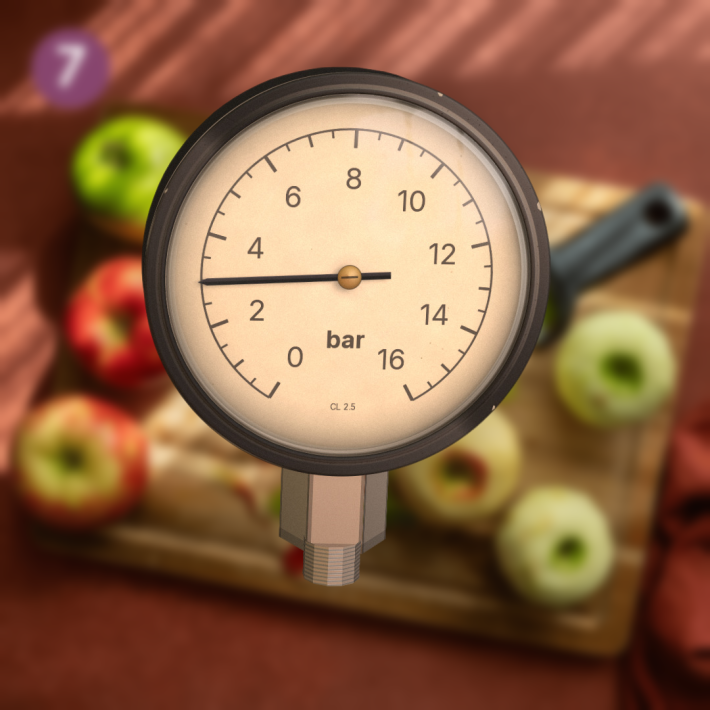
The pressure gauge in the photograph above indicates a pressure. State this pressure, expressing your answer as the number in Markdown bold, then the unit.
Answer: **3** bar
